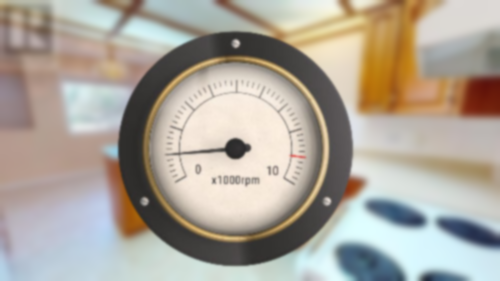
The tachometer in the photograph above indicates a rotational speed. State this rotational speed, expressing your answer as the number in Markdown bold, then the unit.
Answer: **1000** rpm
